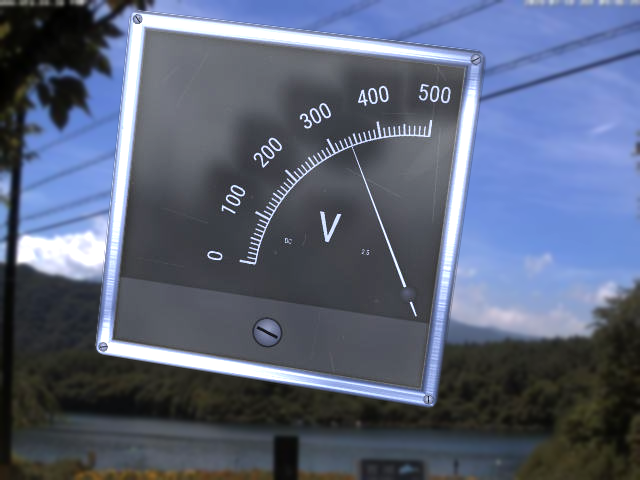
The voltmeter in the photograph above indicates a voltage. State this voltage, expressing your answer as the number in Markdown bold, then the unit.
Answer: **340** V
